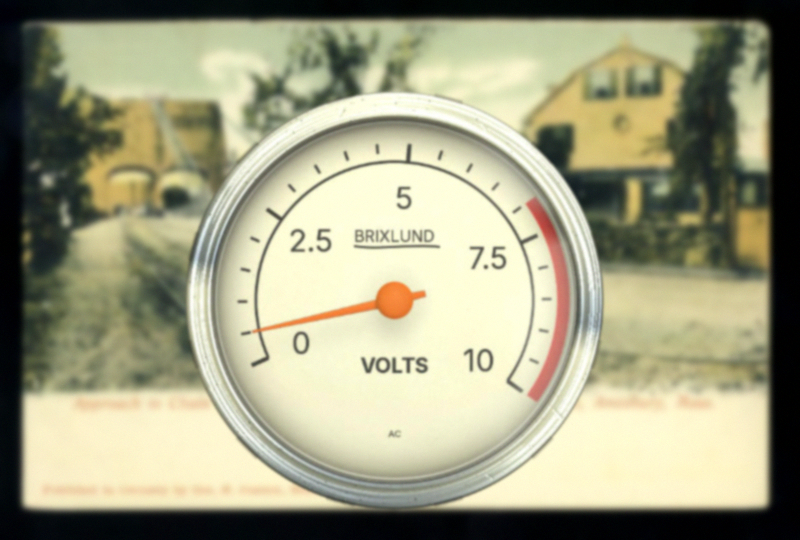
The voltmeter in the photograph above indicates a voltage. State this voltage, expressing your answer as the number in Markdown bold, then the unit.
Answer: **0.5** V
